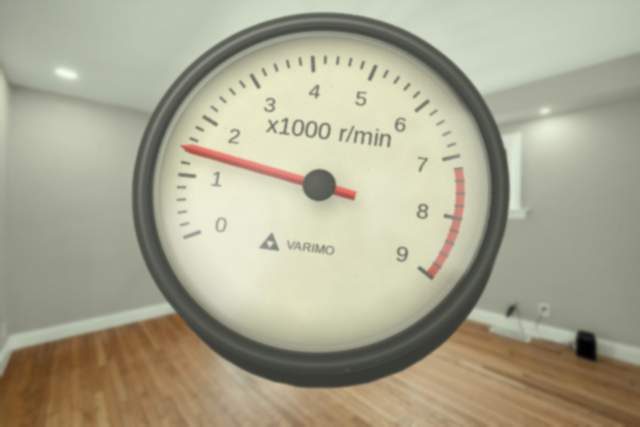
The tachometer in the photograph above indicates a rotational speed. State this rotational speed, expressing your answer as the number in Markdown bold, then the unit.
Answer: **1400** rpm
